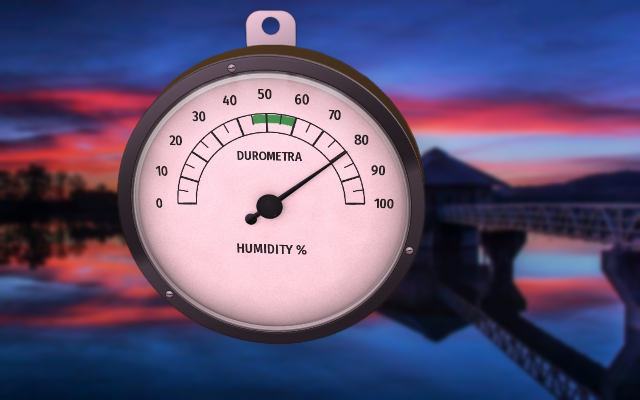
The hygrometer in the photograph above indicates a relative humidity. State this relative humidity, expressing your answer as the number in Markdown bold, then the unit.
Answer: **80** %
